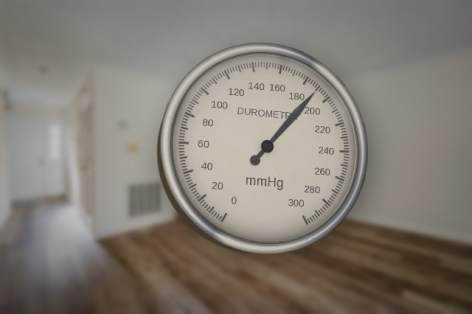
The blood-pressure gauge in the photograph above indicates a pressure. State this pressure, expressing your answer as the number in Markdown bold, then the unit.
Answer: **190** mmHg
